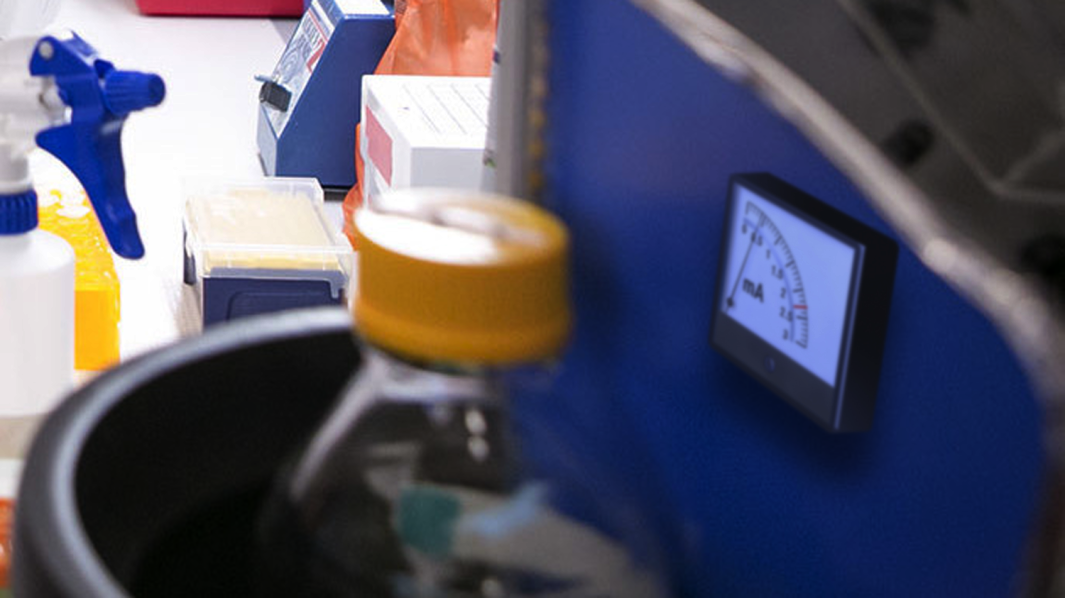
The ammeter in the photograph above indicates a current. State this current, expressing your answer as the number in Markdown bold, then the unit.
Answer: **0.5** mA
